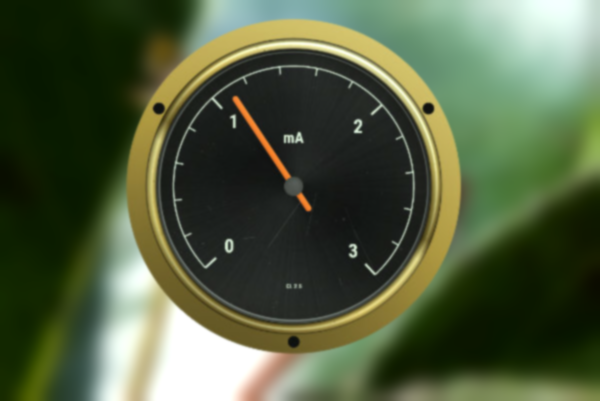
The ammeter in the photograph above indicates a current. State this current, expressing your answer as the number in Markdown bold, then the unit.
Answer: **1.1** mA
